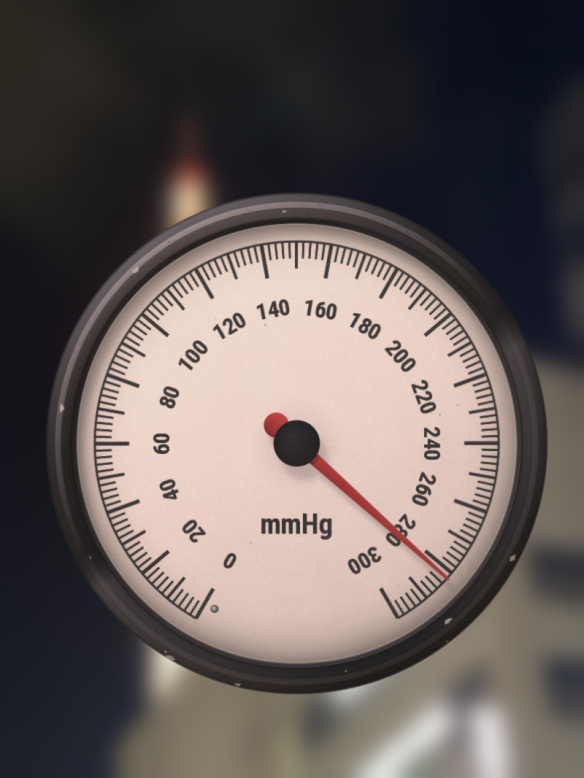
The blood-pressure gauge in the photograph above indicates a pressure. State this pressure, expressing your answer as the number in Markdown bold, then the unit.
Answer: **282** mmHg
